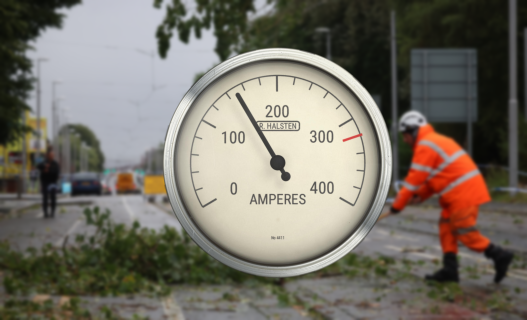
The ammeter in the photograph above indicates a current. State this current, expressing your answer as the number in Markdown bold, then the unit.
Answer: **150** A
